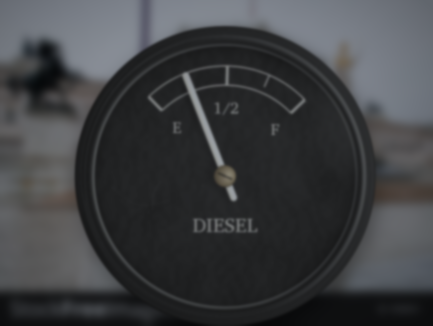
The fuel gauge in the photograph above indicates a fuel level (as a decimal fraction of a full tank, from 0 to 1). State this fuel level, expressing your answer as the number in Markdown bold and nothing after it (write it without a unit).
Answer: **0.25**
